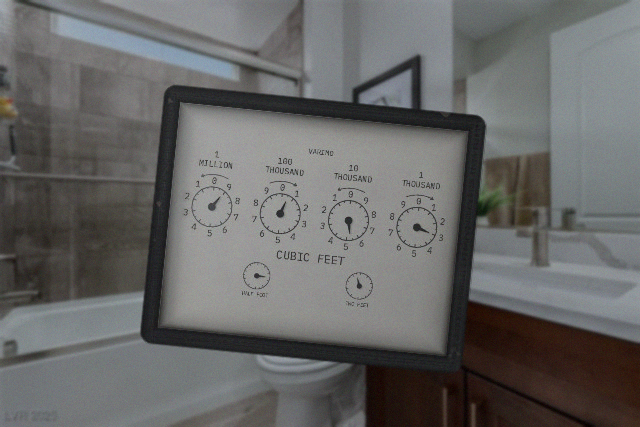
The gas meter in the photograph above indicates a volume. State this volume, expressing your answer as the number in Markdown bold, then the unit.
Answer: **905300** ft³
